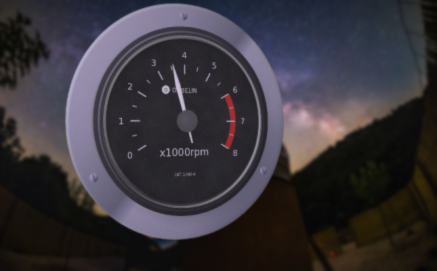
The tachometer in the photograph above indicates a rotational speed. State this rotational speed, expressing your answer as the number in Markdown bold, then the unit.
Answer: **3500** rpm
